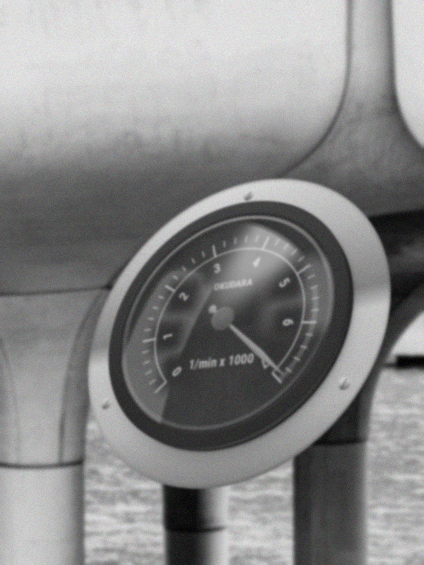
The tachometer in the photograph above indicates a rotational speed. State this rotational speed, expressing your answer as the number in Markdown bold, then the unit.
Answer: **6900** rpm
